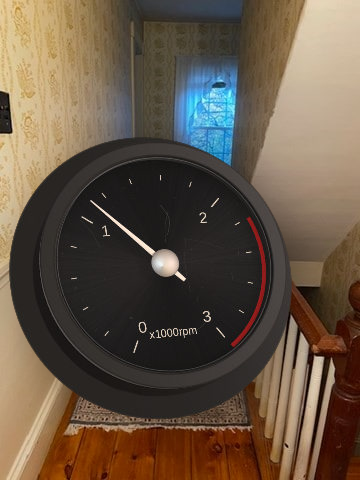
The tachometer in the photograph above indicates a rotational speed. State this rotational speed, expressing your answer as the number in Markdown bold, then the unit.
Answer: **1100** rpm
